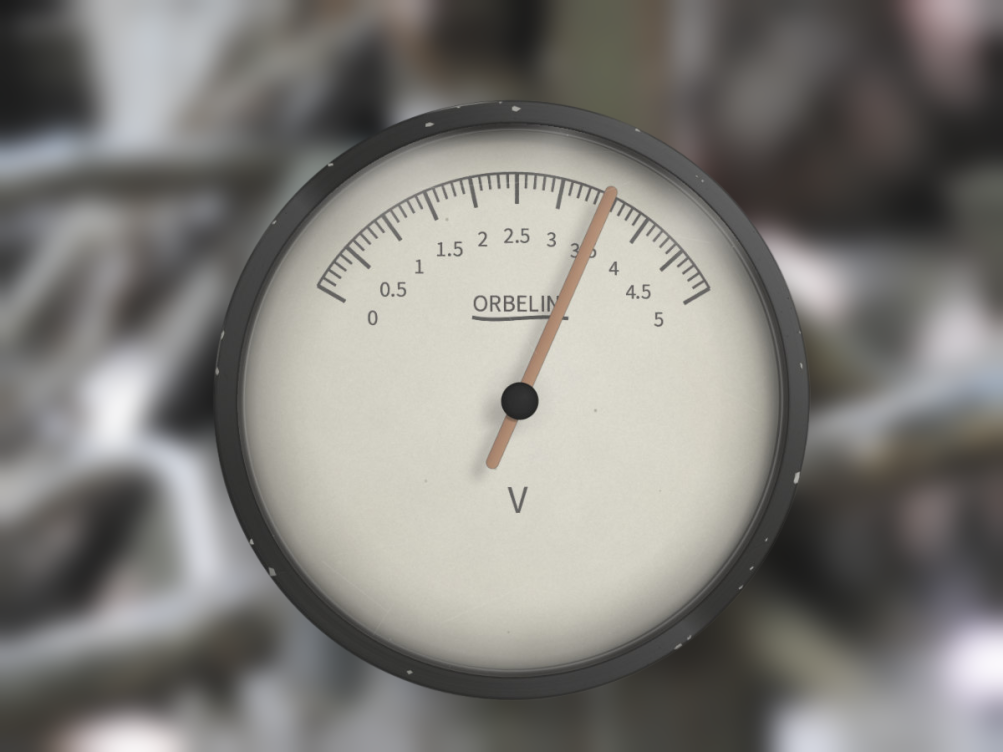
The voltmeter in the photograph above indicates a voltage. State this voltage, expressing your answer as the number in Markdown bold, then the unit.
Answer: **3.5** V
